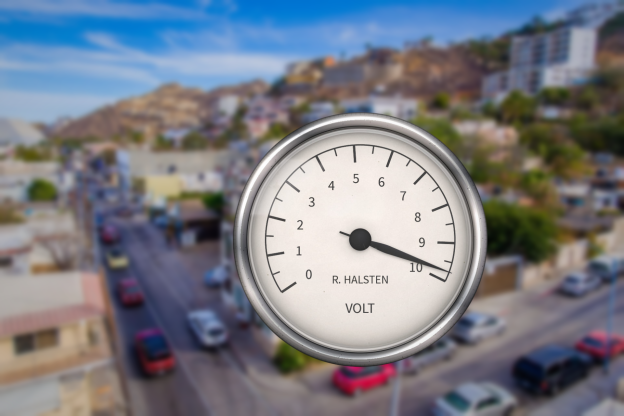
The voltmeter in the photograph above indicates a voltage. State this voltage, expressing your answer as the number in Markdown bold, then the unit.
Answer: **9.75** V
